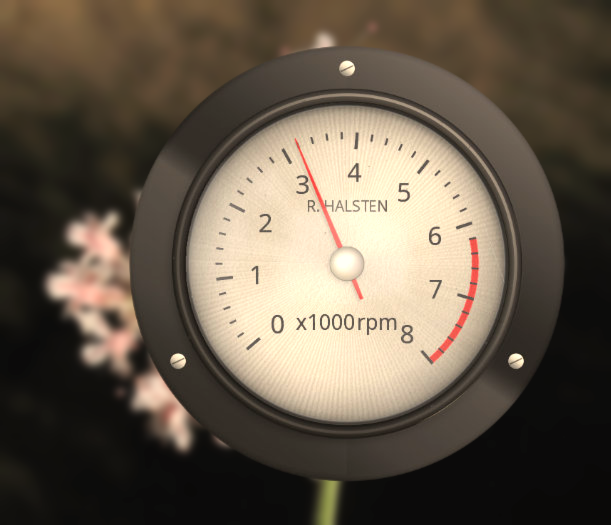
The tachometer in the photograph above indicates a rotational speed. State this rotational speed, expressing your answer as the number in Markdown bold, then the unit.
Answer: **3200** rpm
